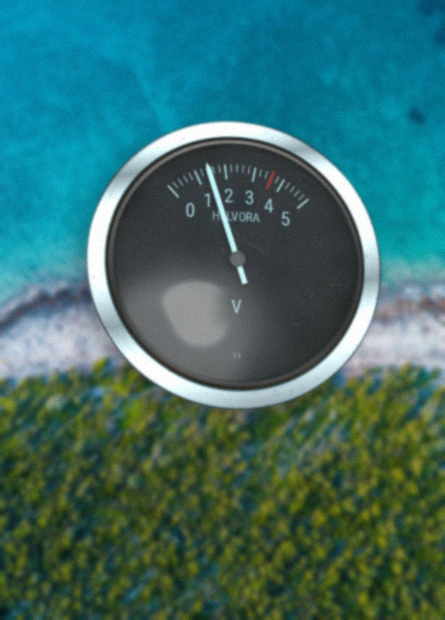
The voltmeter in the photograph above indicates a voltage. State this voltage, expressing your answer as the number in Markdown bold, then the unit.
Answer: **1.4** V
